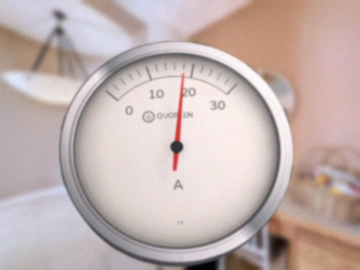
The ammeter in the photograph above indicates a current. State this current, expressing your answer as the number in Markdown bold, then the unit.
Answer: **18** A
